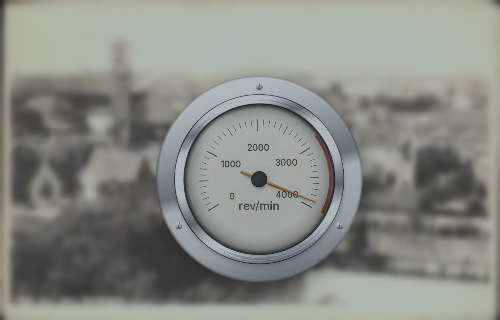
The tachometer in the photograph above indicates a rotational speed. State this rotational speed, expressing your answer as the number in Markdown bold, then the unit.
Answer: **3900** rpm
